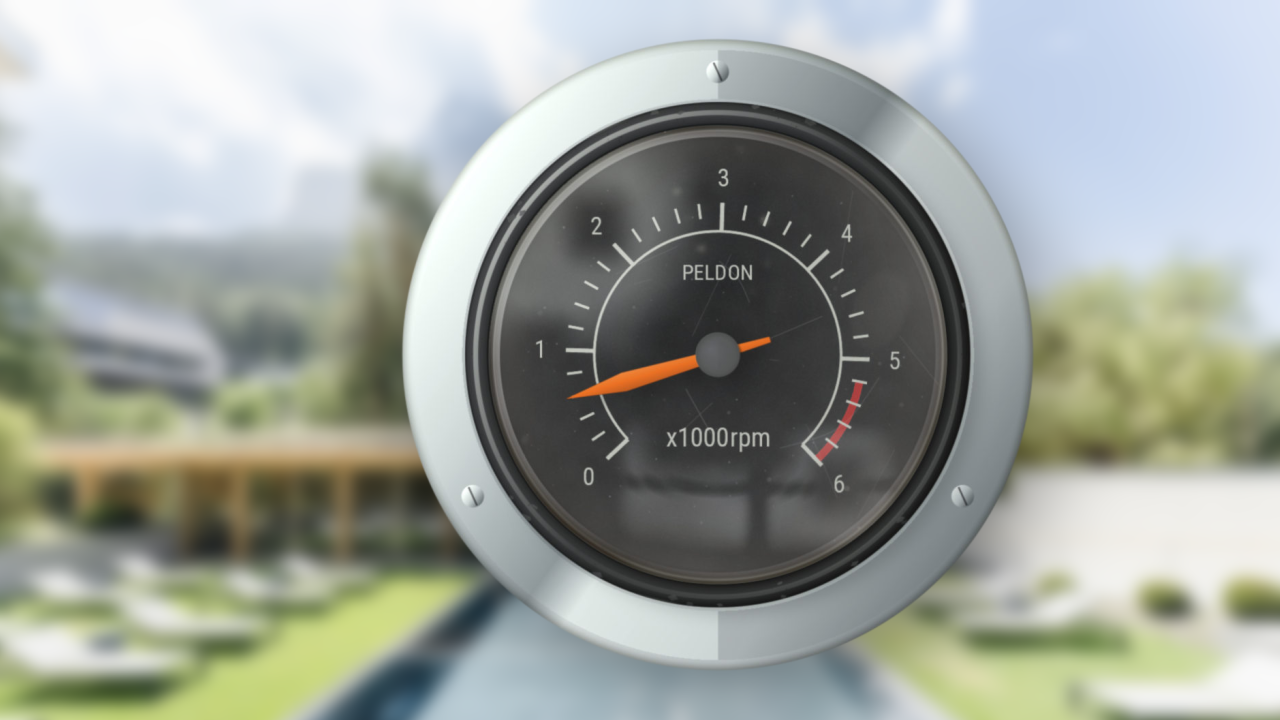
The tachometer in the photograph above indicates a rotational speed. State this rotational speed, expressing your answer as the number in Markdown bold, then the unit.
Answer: **600** rpm
